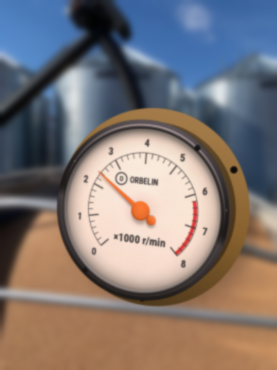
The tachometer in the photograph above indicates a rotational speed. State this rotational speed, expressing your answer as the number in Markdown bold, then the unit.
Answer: **2400** rpm
